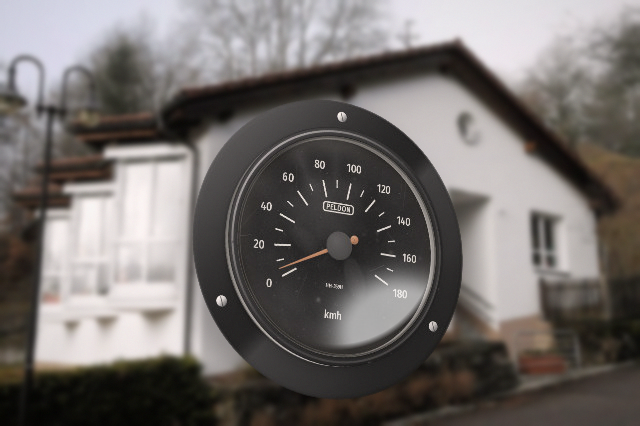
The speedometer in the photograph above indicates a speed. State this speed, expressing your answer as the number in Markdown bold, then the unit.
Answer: **5** km/h
